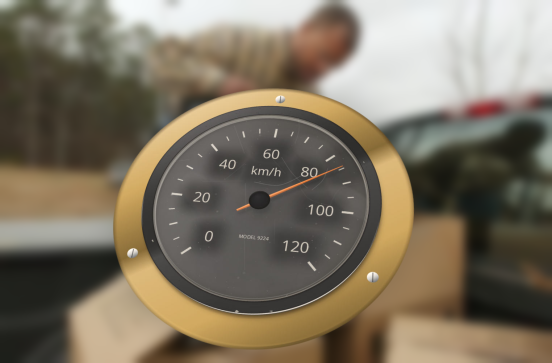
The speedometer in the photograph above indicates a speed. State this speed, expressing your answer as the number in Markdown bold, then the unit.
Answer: **85** km/h
